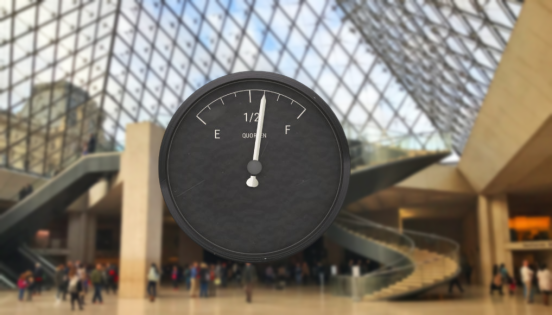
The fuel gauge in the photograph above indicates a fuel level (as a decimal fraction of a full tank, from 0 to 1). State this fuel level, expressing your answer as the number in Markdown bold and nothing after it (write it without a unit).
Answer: **0.625**
